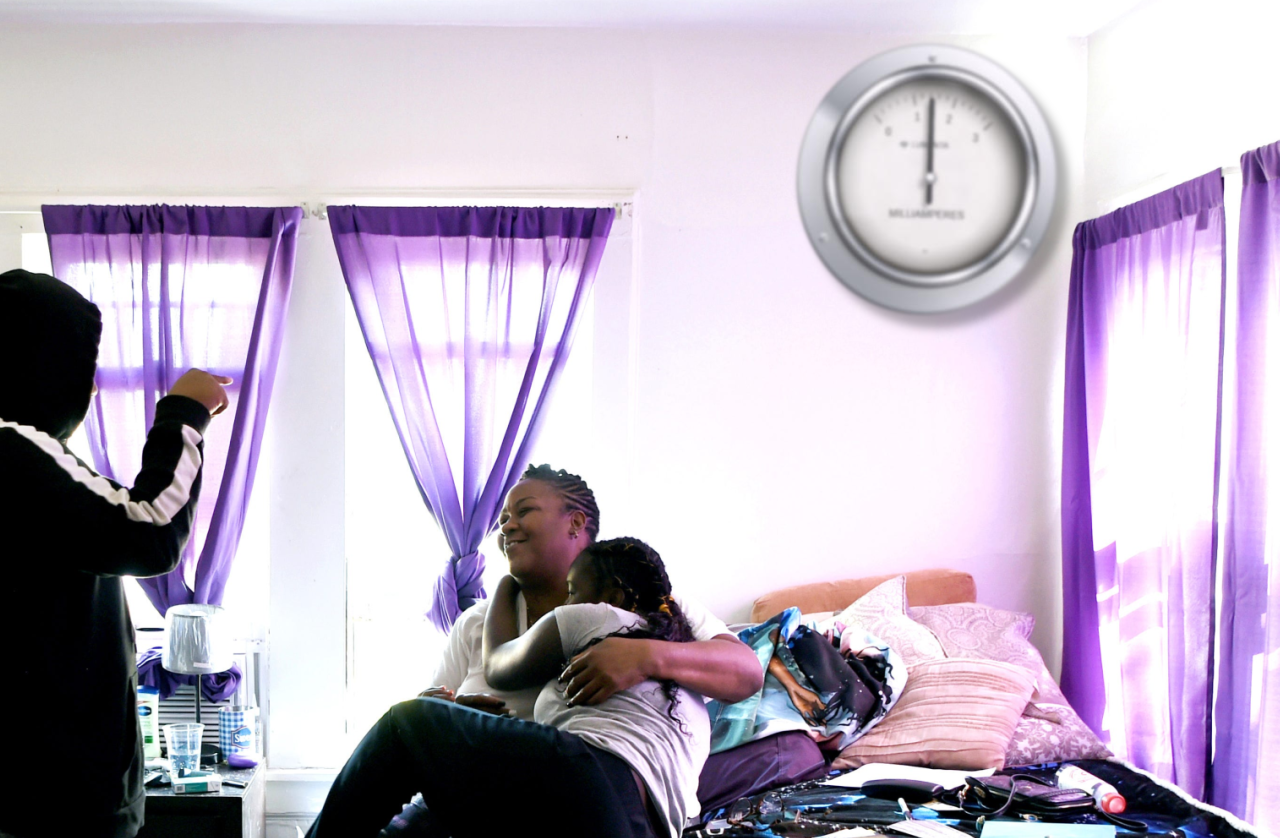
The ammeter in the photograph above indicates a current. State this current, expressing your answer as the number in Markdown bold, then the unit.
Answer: **1.4** mA
